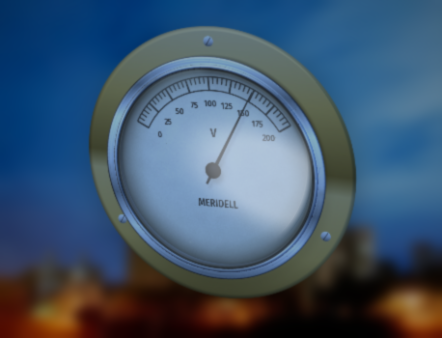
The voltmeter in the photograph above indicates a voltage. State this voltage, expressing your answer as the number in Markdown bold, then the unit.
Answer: **150** V
